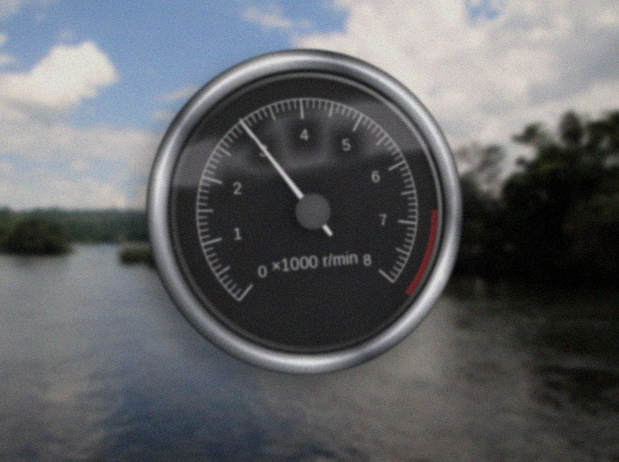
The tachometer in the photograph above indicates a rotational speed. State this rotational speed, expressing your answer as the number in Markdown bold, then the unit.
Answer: **3000** rpm
